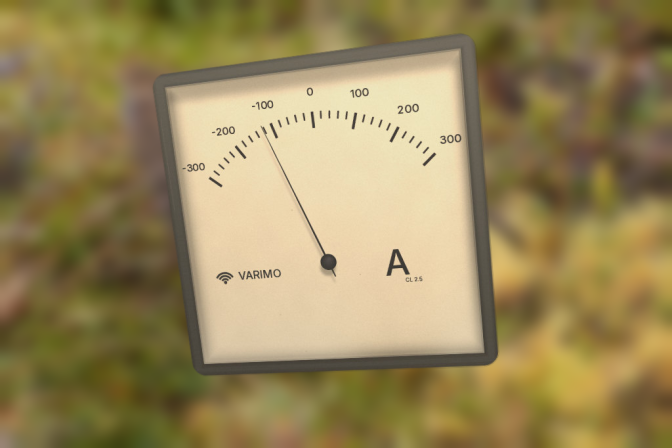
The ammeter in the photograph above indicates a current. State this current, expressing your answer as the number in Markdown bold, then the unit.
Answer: **-120** A
